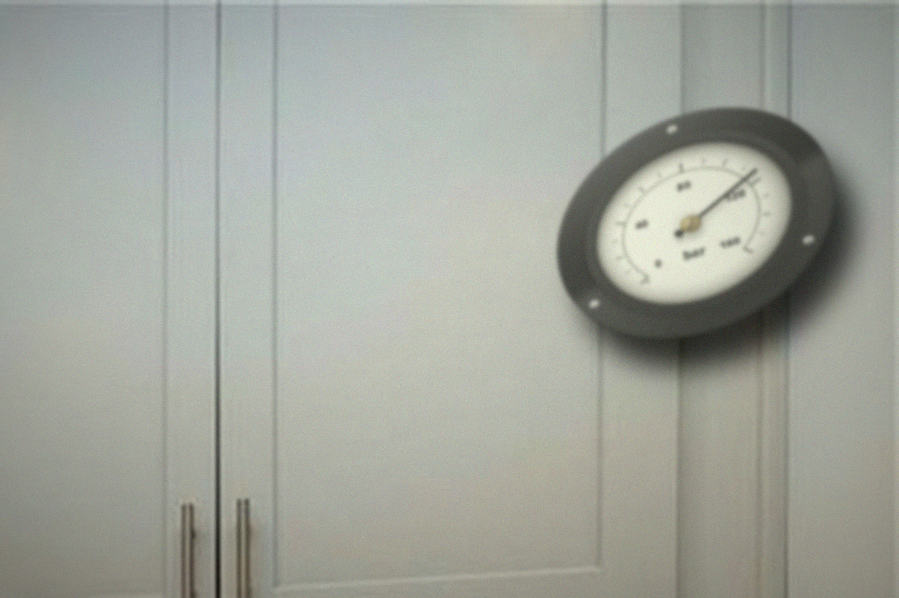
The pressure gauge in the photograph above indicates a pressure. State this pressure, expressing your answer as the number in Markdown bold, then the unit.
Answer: **115** bar
